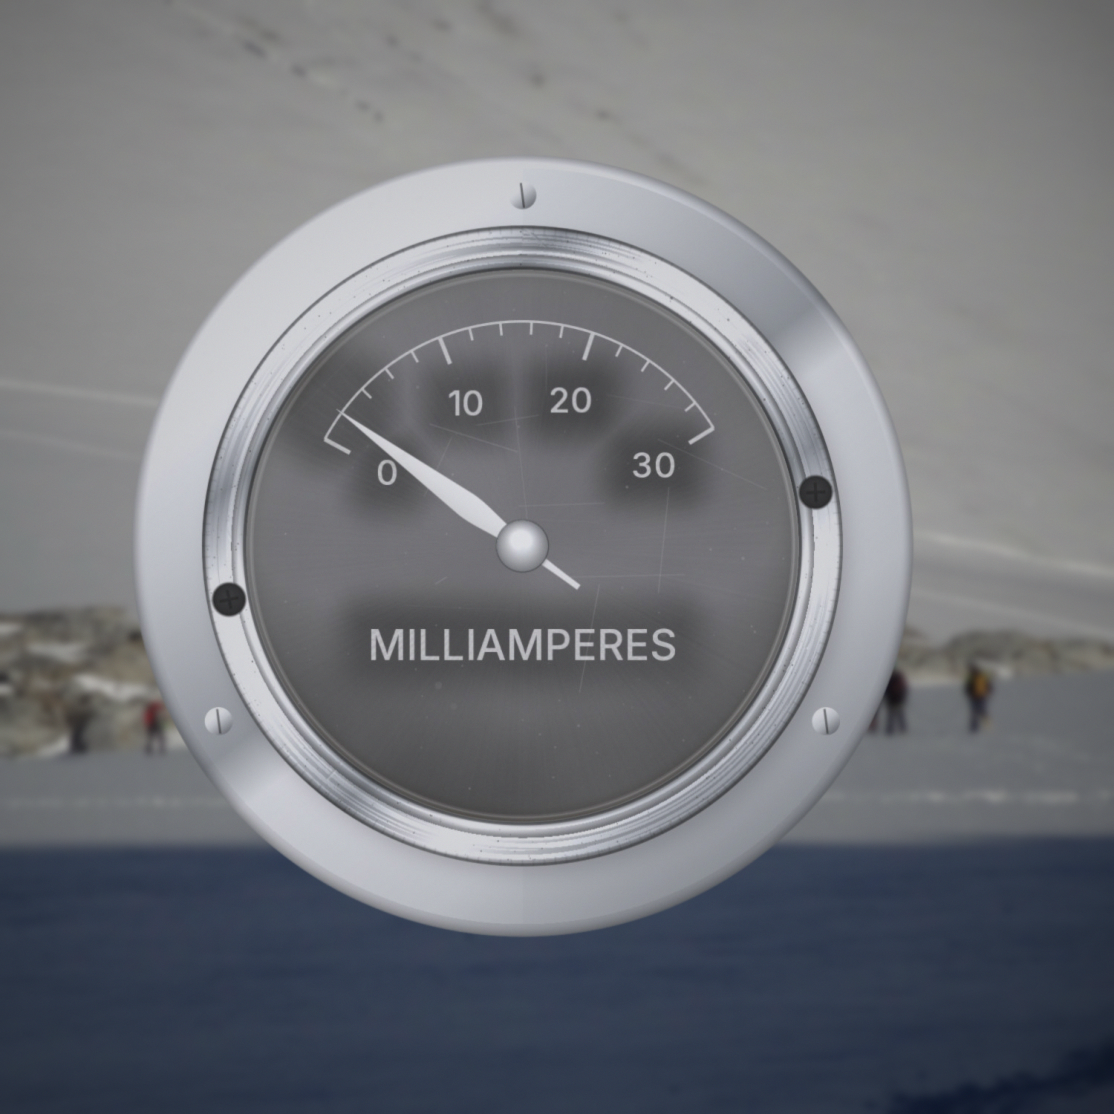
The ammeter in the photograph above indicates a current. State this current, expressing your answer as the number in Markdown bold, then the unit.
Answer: **2** mA
